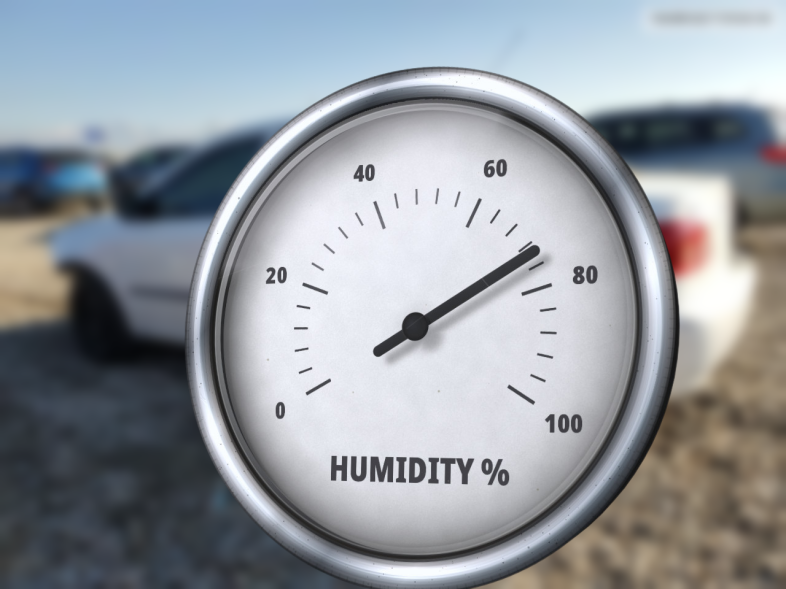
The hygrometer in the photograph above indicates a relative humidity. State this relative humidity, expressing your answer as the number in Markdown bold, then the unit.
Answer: **74** %
